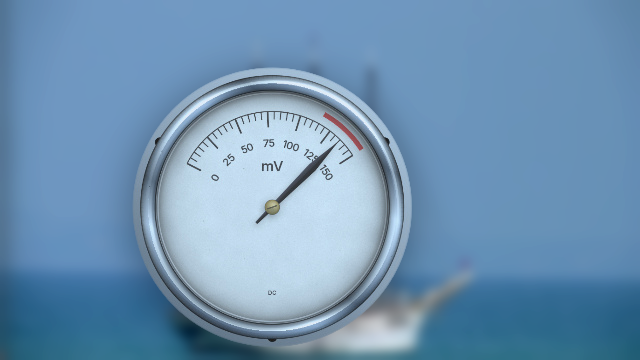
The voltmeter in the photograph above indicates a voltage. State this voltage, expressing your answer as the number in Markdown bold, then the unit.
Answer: **135** mV
